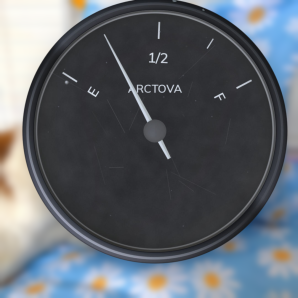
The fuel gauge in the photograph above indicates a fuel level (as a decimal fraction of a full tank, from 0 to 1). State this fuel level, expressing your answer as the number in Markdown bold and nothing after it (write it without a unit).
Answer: **0.25**
